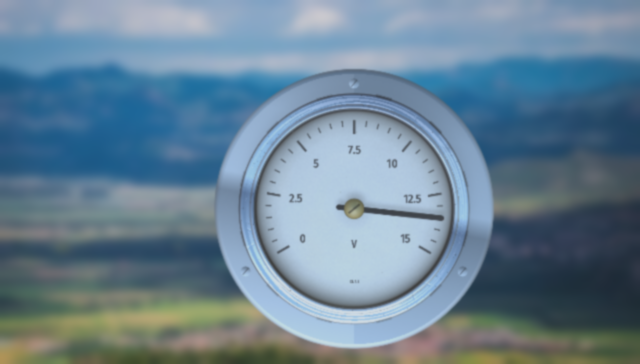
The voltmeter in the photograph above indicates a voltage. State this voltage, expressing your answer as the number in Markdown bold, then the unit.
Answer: **13.5** V
